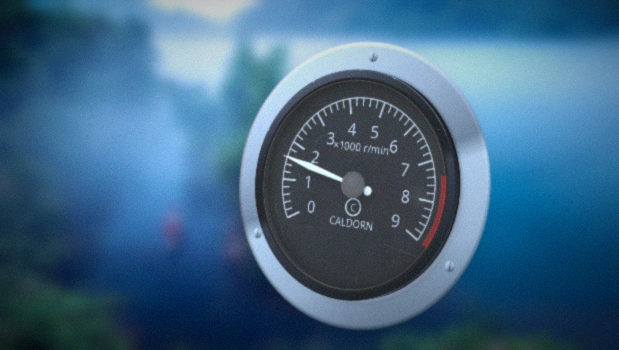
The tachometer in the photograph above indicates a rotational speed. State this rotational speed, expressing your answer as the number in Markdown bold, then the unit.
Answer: **1600** rpm
